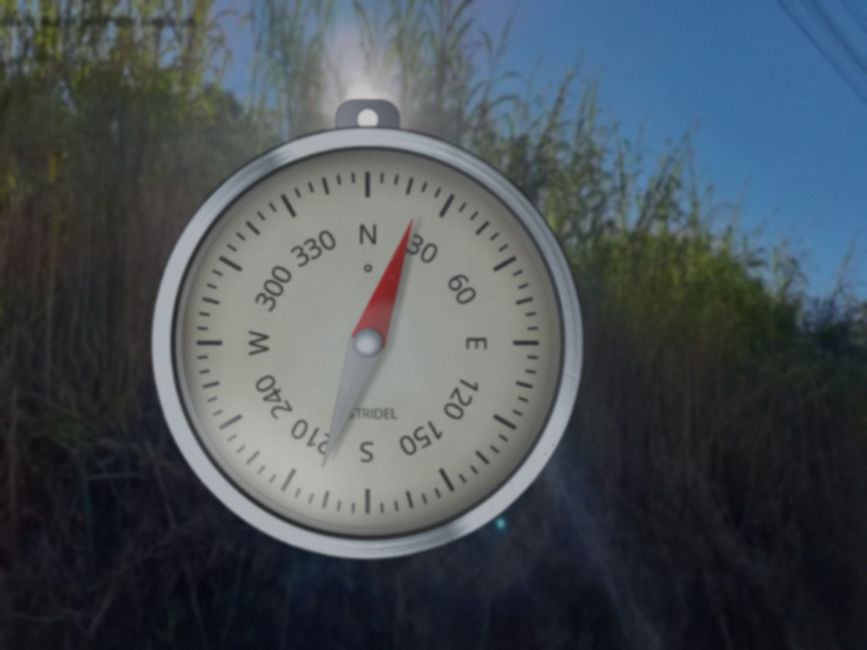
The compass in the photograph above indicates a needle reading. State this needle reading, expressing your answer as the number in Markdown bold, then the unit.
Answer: **20** °
